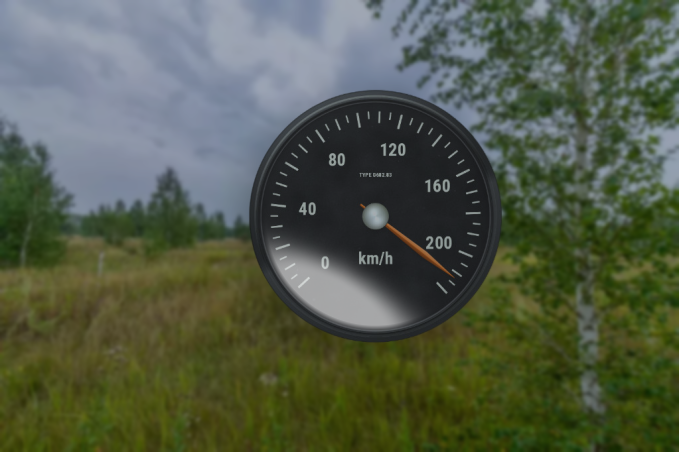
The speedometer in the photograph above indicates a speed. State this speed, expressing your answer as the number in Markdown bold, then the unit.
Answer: **212.5** km/h
